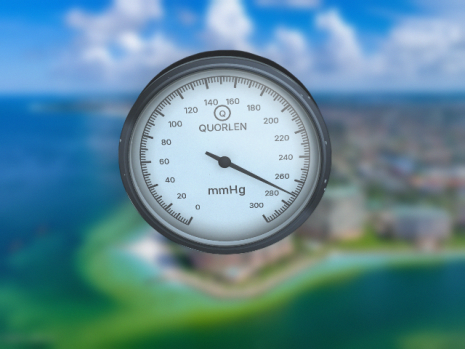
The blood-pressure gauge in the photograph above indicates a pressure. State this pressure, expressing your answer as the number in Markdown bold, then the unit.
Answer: **270** mmHg
